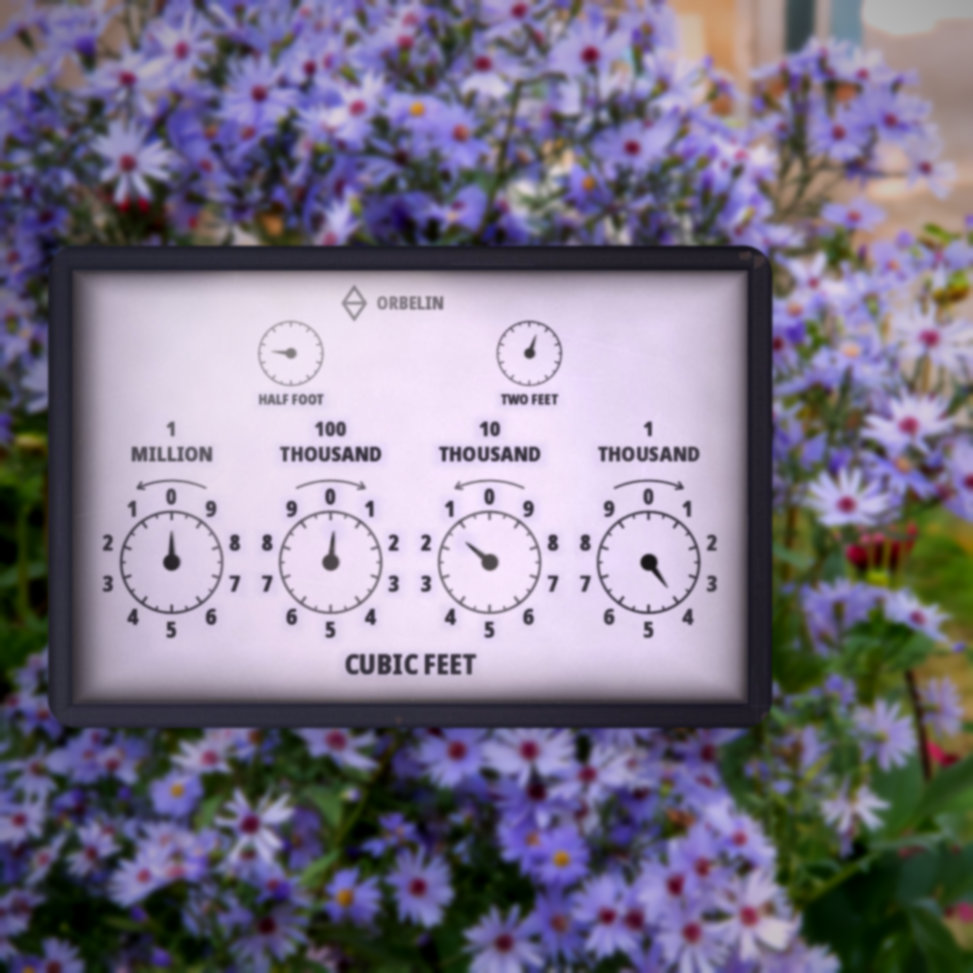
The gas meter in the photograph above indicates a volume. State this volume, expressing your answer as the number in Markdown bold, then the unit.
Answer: **1400** ft³
